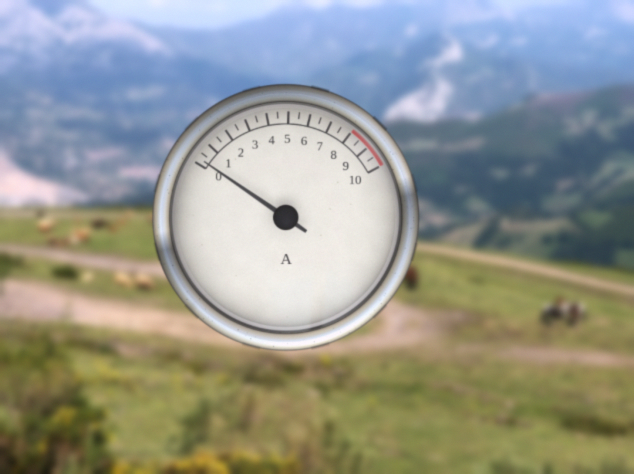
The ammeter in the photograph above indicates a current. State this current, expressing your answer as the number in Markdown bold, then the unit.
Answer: **0.25** A
